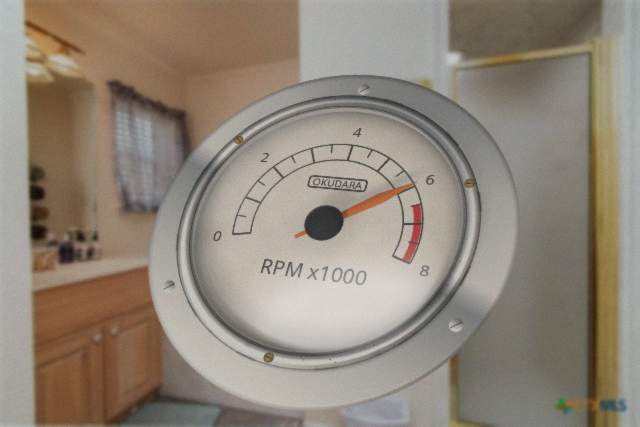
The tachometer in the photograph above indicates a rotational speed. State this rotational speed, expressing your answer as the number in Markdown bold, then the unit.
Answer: **6000** rpm
